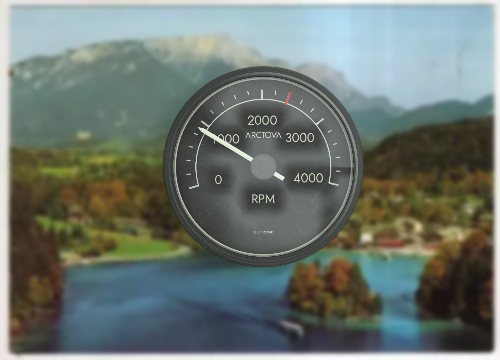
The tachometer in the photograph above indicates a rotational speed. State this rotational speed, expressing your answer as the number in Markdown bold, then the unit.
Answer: **900** rpm
